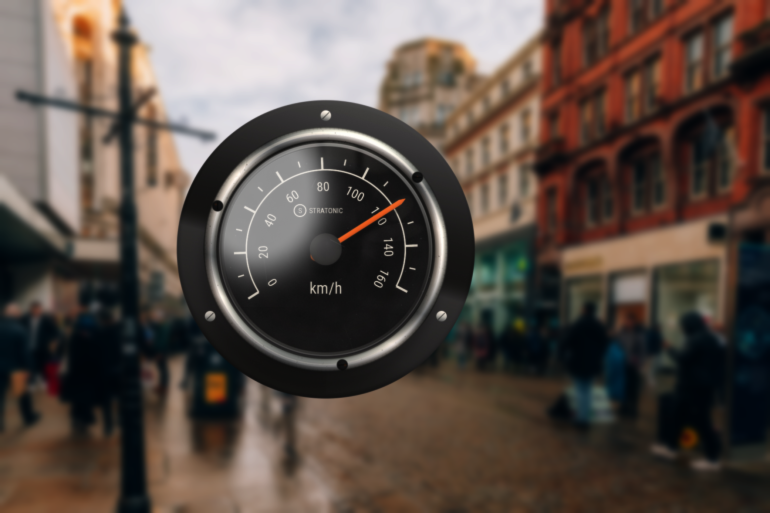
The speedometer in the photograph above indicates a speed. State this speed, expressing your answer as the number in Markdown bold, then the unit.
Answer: **120** km/h
